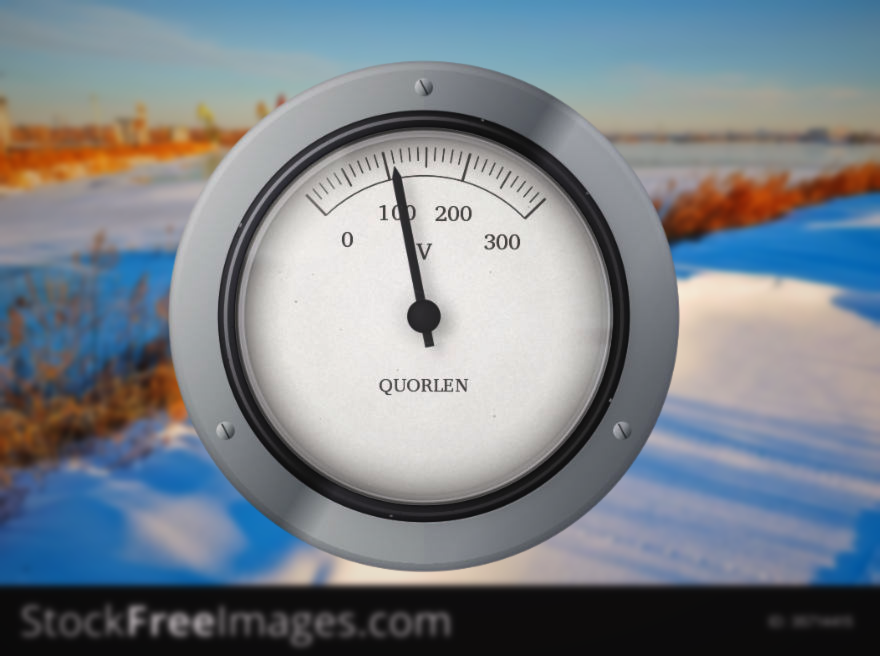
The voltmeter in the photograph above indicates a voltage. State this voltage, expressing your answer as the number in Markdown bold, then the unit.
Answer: **110** V
